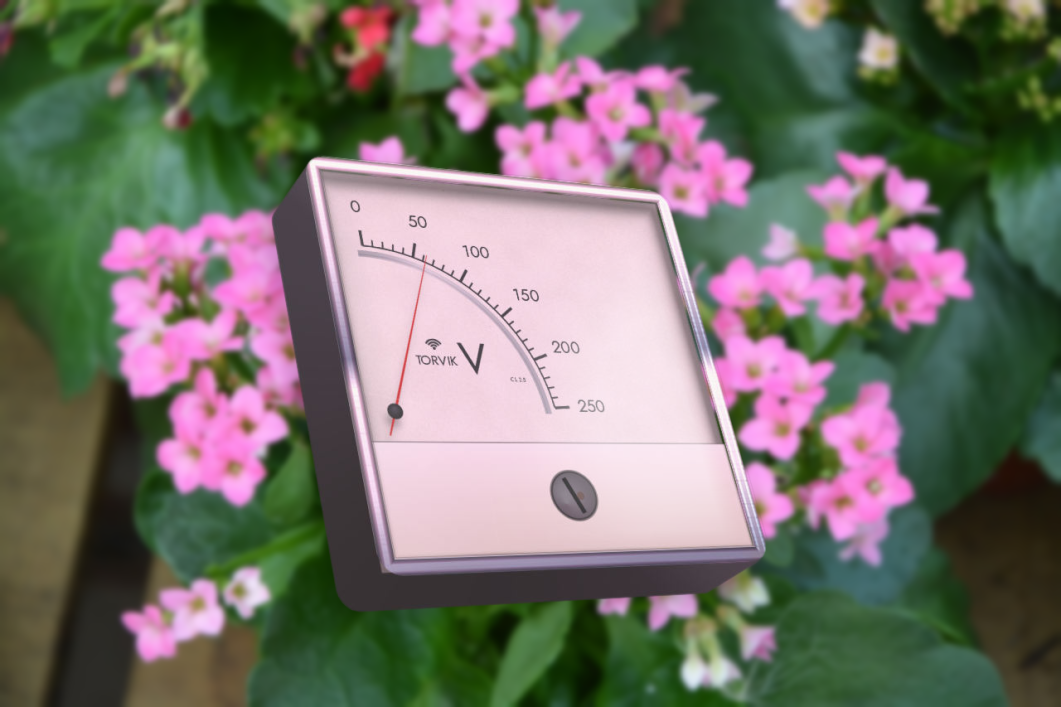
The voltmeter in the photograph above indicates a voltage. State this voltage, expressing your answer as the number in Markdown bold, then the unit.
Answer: **60** V
